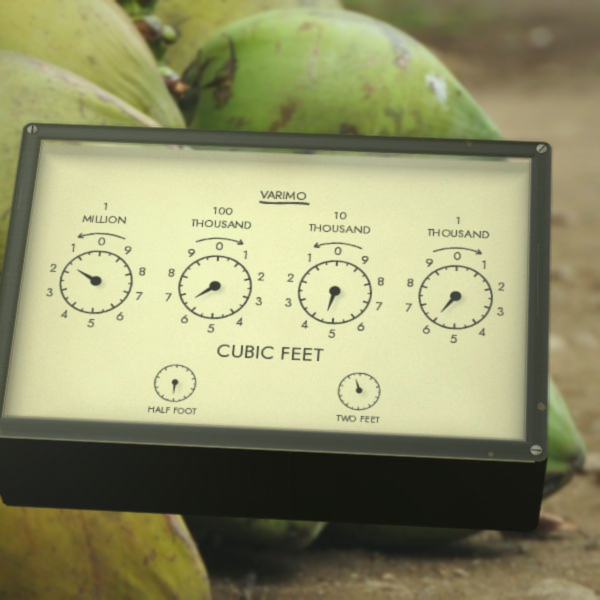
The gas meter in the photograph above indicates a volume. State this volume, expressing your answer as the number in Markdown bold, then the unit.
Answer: **164600** ft³
